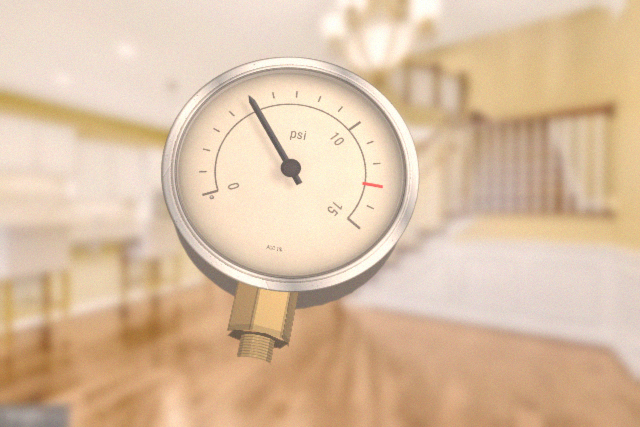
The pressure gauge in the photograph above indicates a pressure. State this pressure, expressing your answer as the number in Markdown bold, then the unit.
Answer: **5** psi
